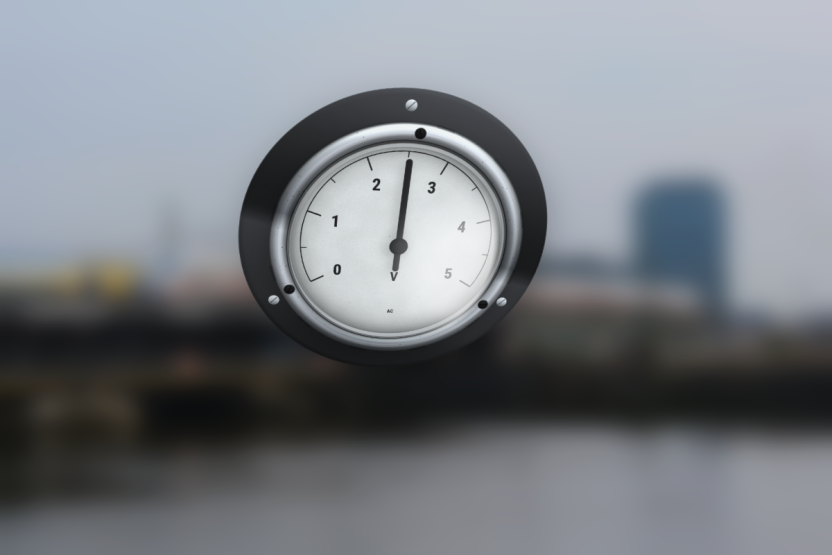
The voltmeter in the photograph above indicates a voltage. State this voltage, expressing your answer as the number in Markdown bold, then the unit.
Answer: **2.5** V
